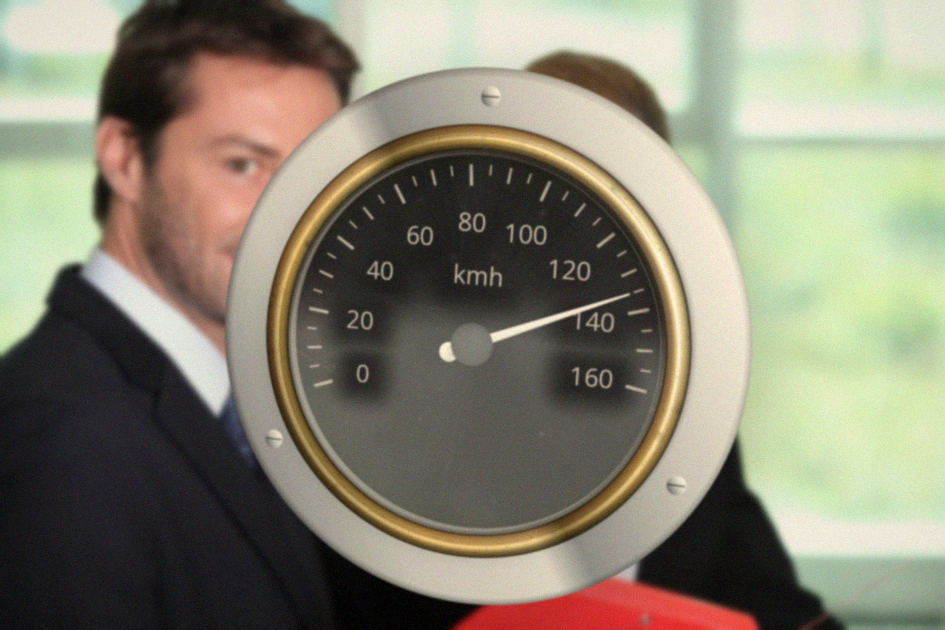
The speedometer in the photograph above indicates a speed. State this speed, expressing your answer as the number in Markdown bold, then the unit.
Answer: **135** km/h
